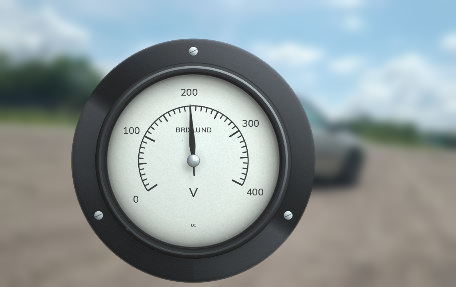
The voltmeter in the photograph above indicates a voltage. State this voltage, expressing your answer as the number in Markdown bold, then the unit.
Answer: **200** V
